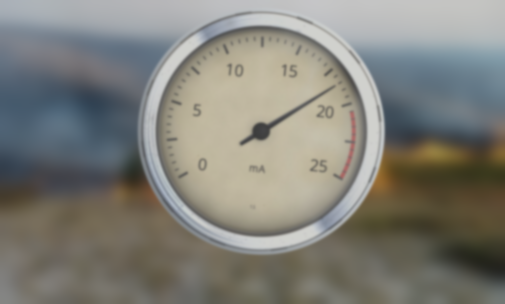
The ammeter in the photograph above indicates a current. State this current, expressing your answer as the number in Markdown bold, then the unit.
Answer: **18.5** mA
